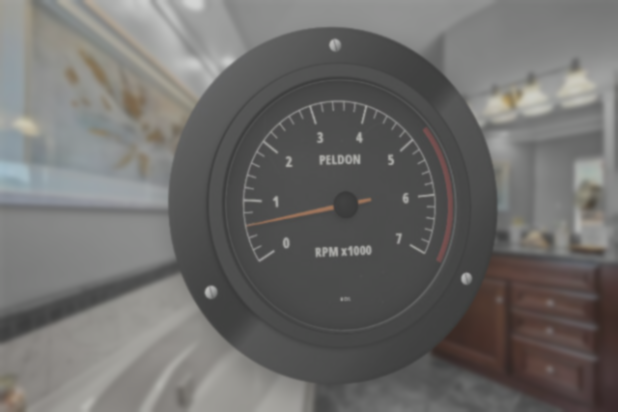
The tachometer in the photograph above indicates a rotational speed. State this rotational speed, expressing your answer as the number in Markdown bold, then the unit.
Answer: **600** rpm
